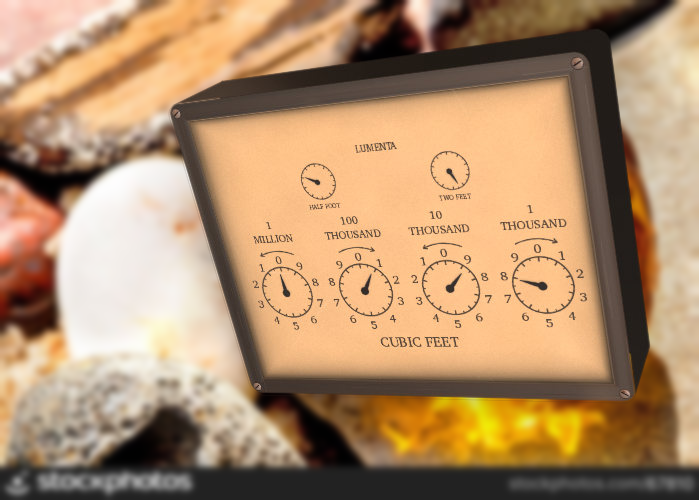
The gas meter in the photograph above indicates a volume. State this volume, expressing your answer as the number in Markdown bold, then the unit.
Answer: **8800** ft³
